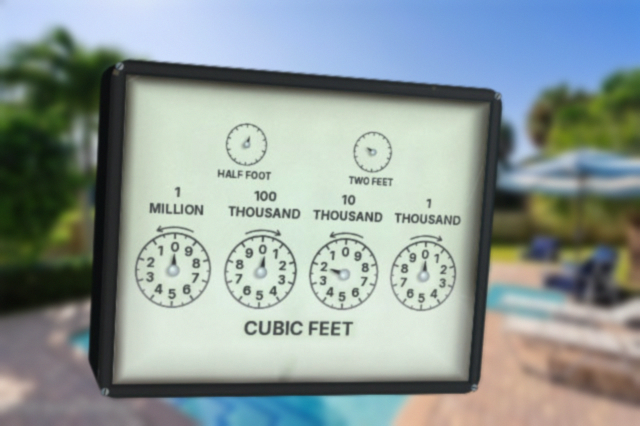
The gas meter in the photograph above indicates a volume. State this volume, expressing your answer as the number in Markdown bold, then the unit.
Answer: **2000** ft³
